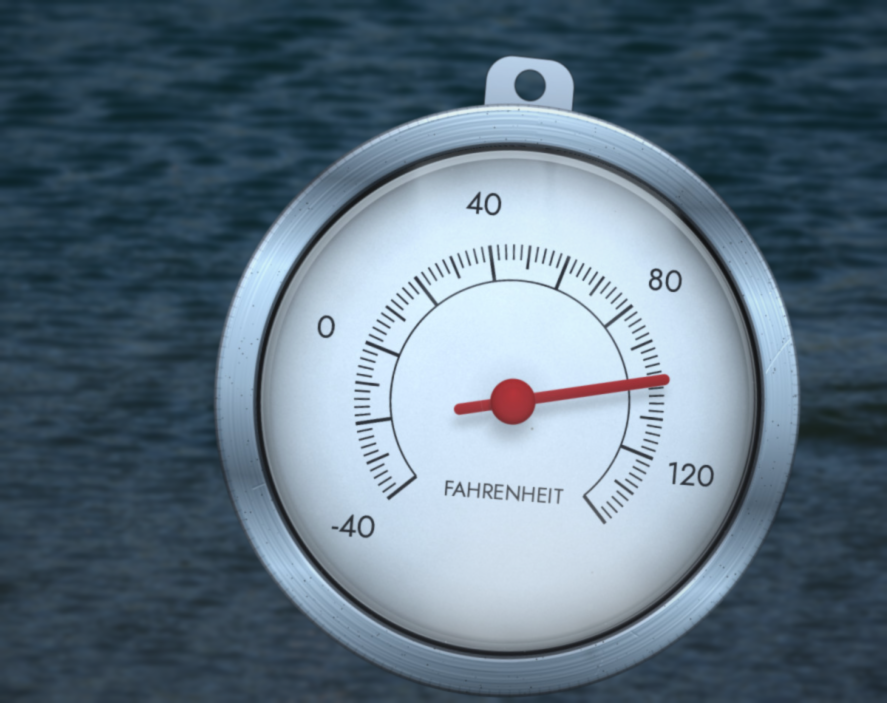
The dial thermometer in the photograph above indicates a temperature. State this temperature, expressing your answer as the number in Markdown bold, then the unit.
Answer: **100** °F
